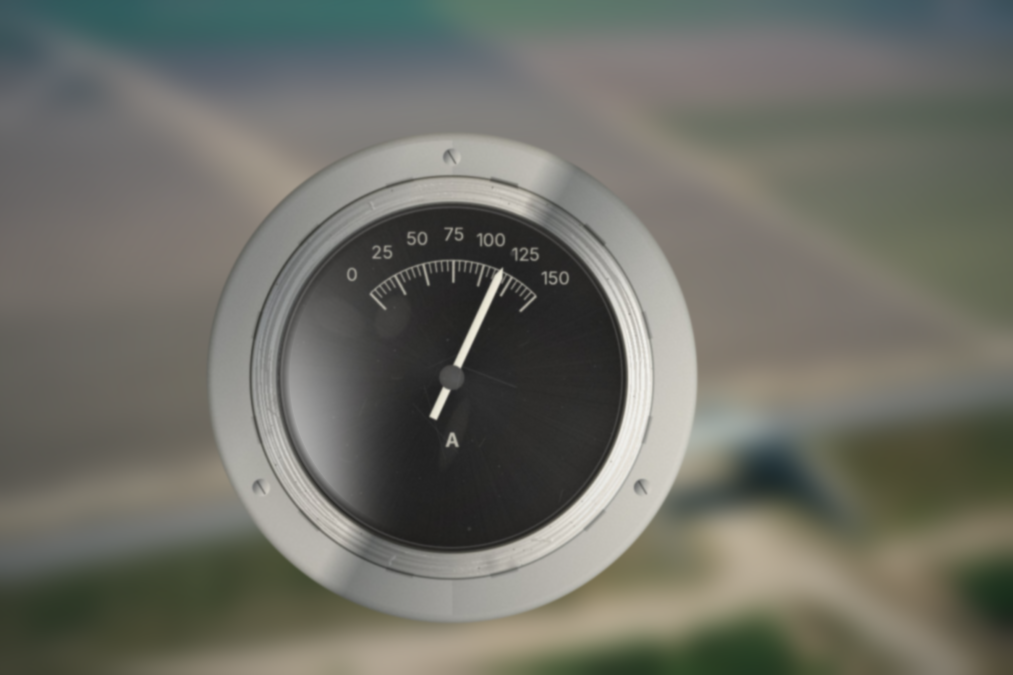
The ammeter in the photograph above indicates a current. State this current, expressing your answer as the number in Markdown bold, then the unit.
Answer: **115** A
